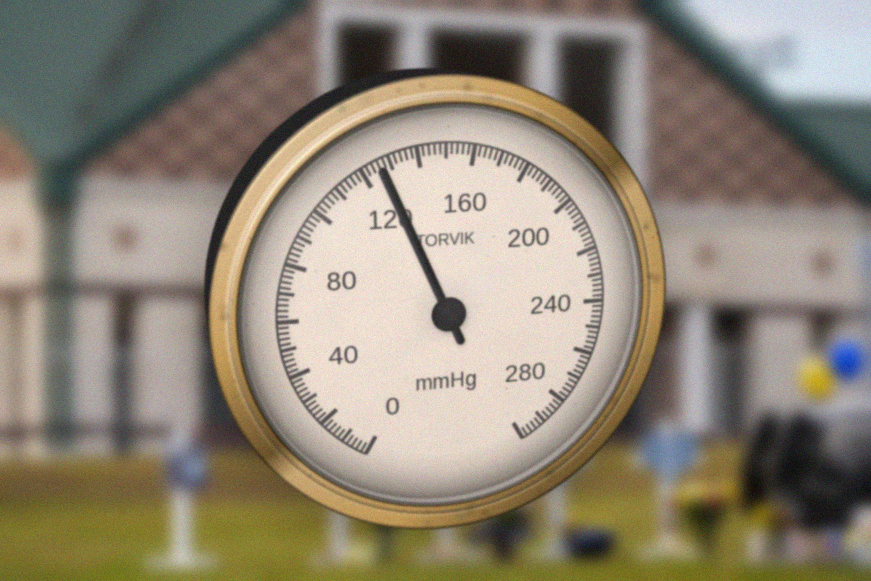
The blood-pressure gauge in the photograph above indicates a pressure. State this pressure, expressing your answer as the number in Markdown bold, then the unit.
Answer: **126** mmHg
